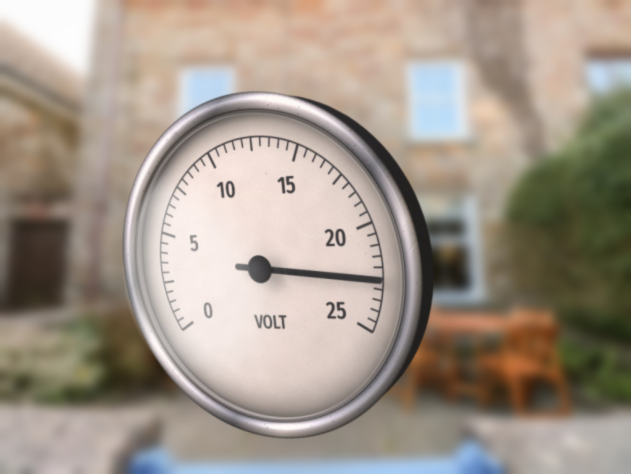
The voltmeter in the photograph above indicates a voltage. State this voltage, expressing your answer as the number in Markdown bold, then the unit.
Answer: **22.5** V
